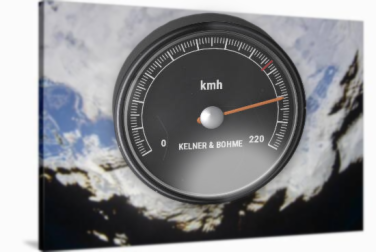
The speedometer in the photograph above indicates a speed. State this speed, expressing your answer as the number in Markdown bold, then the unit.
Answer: **180** km/h
